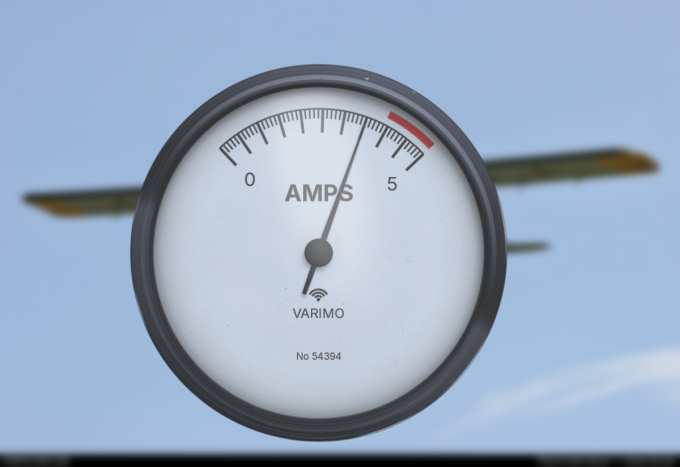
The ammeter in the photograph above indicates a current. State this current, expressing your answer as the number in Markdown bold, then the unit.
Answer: **3.5** A
